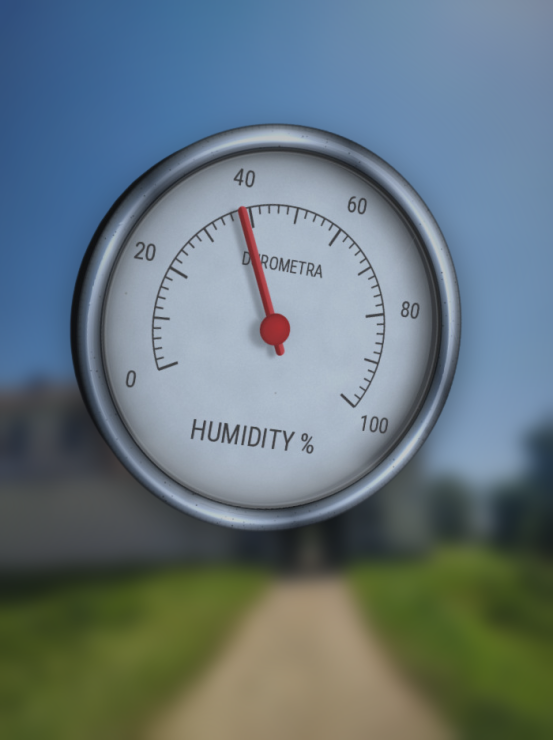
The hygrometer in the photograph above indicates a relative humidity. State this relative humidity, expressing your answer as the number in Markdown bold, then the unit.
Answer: **38** %
